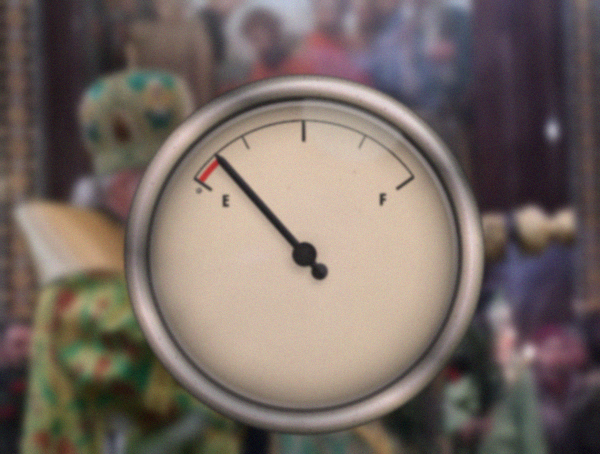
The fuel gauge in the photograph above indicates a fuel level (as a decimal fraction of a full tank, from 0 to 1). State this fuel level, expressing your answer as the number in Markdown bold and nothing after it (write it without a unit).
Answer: **0.125**
